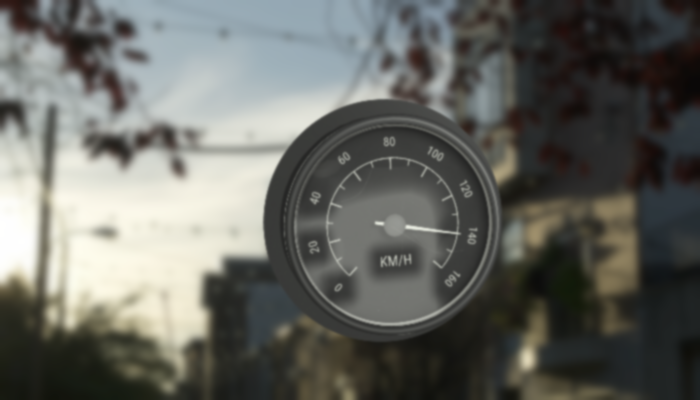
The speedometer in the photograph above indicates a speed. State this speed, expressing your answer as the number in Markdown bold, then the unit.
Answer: **140** km/h
